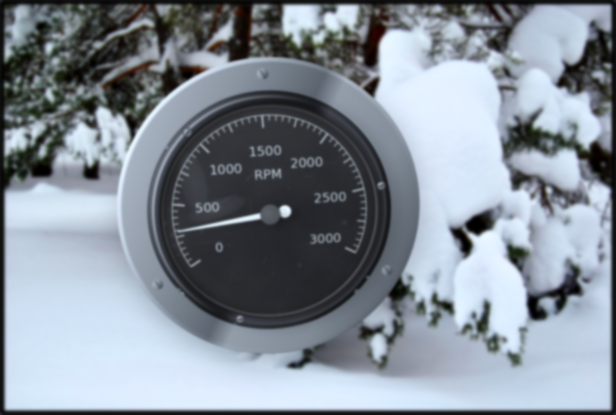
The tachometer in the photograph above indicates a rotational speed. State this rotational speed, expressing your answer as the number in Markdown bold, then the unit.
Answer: **300** rpm
